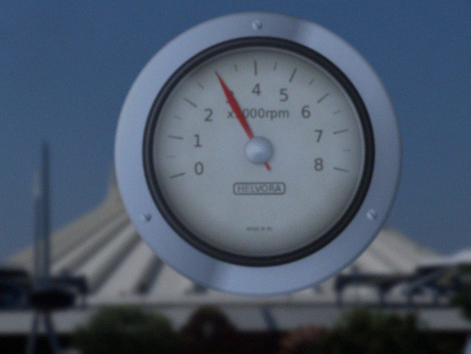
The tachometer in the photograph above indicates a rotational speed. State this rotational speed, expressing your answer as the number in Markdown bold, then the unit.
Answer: **3000** rpm
